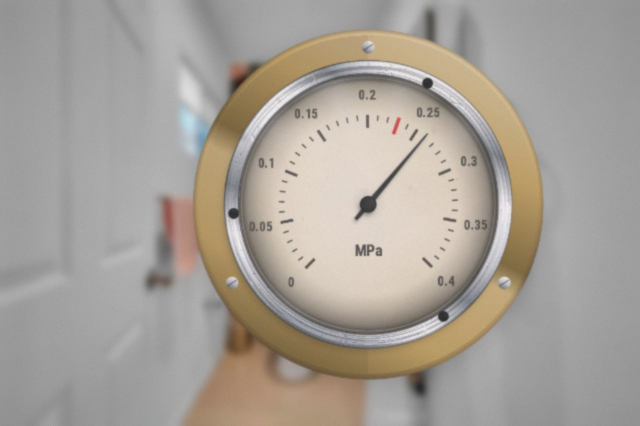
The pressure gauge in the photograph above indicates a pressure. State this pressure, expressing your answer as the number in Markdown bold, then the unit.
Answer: **0.26** MPa
